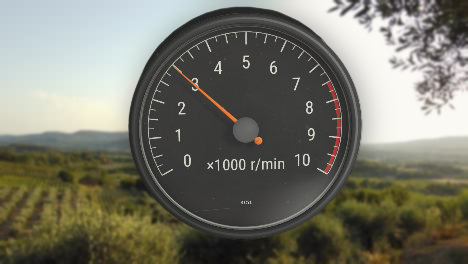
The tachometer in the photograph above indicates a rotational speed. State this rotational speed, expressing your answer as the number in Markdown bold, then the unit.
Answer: **3000** rpm
